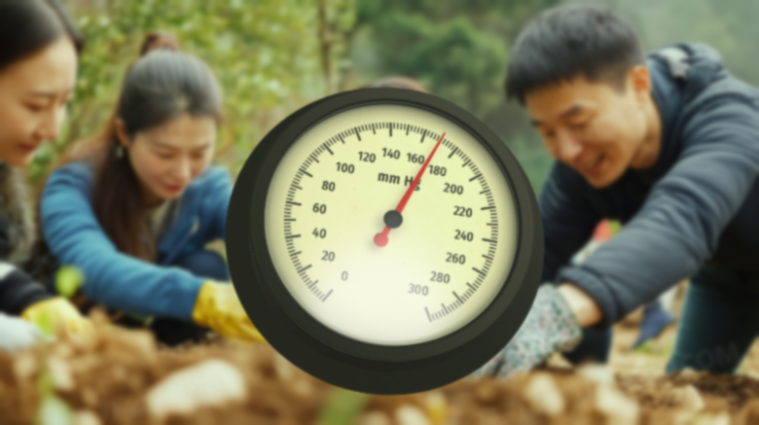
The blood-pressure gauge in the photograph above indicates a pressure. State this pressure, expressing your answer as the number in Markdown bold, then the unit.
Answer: **170** mmHg
